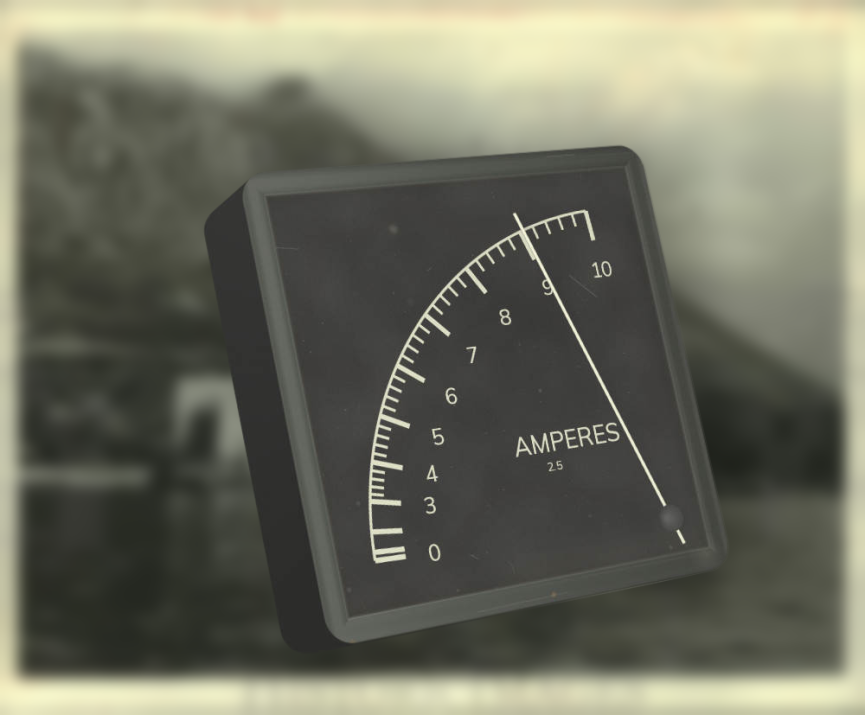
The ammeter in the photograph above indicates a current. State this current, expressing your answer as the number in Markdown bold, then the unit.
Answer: **9** A
